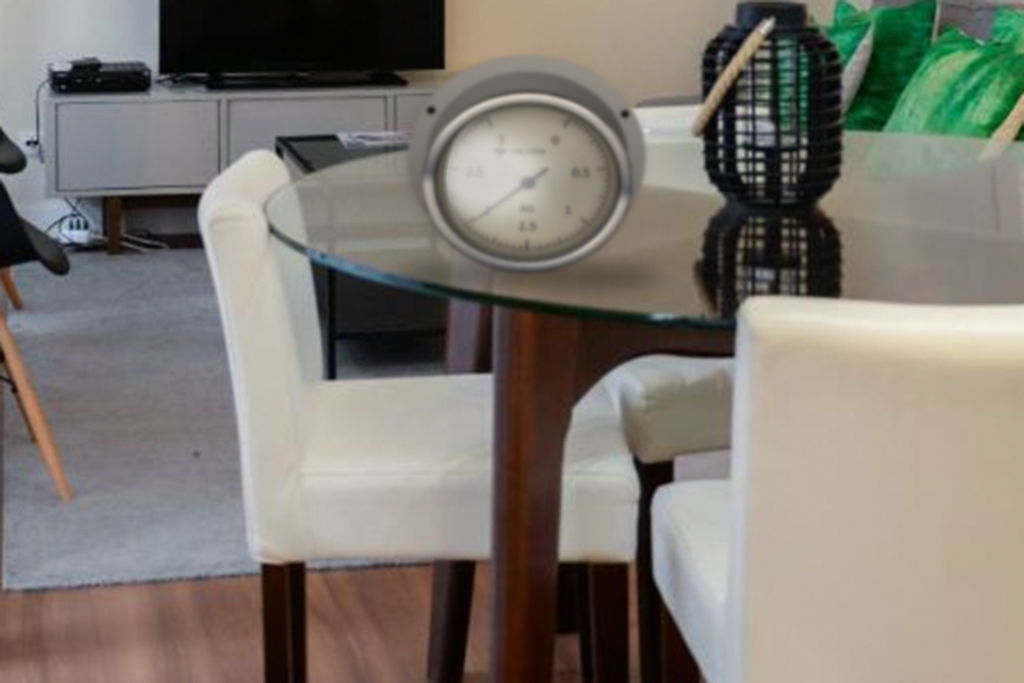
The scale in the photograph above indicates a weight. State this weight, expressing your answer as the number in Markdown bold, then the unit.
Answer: **2** kg
